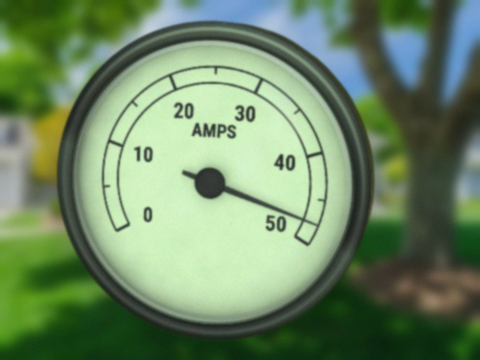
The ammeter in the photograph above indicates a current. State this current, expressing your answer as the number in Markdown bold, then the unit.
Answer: **47.5** A
